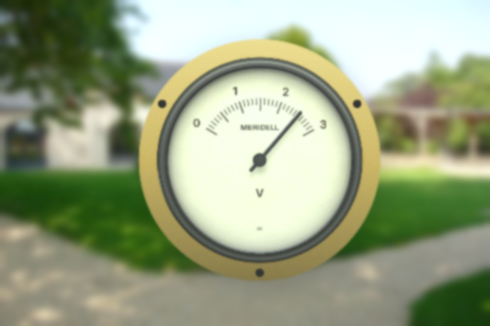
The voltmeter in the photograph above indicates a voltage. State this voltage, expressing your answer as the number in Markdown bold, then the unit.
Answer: **2.5** V
